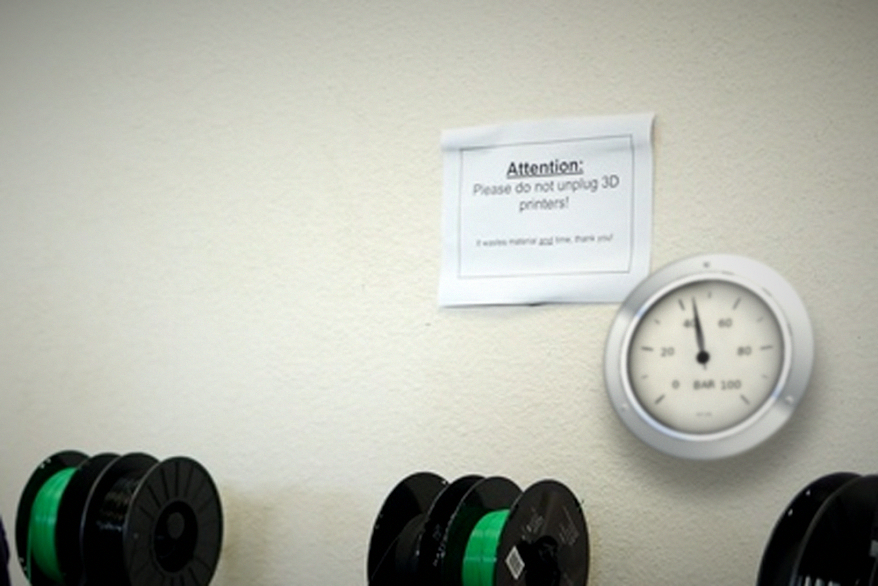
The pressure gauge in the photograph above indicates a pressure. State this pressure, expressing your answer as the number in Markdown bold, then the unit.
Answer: **45** bar
